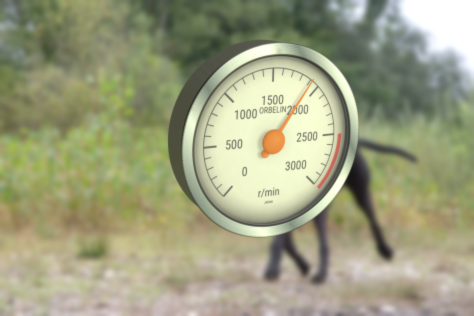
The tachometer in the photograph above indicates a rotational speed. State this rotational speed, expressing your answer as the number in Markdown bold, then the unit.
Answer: **1900** rpm
